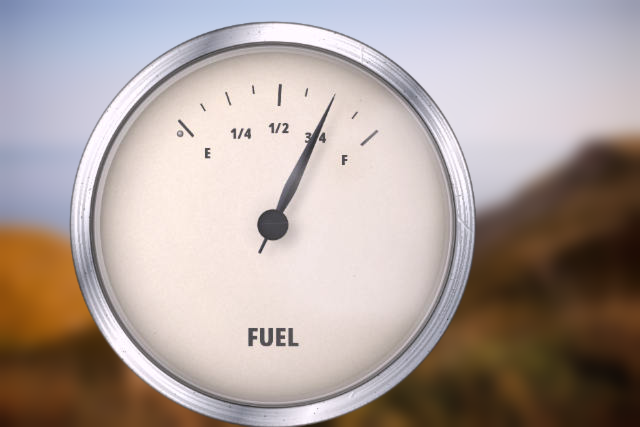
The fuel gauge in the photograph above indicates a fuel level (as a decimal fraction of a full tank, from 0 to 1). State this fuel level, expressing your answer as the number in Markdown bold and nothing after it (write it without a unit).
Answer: **0.75**
